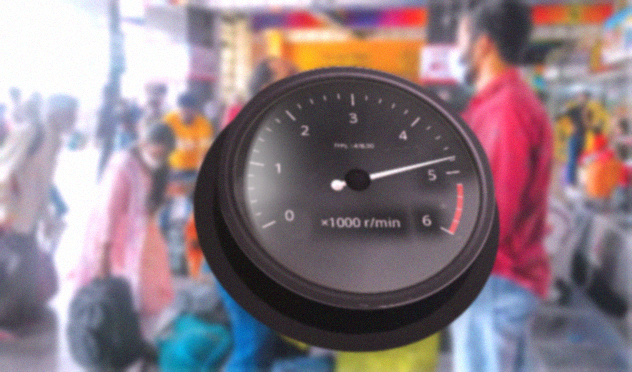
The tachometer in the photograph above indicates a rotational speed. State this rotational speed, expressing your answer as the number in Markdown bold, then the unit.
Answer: **4800** rpm
